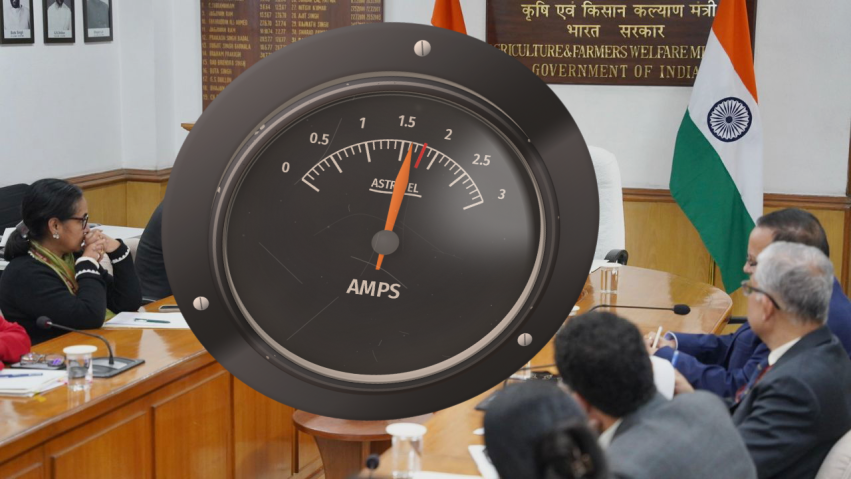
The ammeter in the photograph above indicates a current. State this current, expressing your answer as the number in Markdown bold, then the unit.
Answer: **1.6** A
